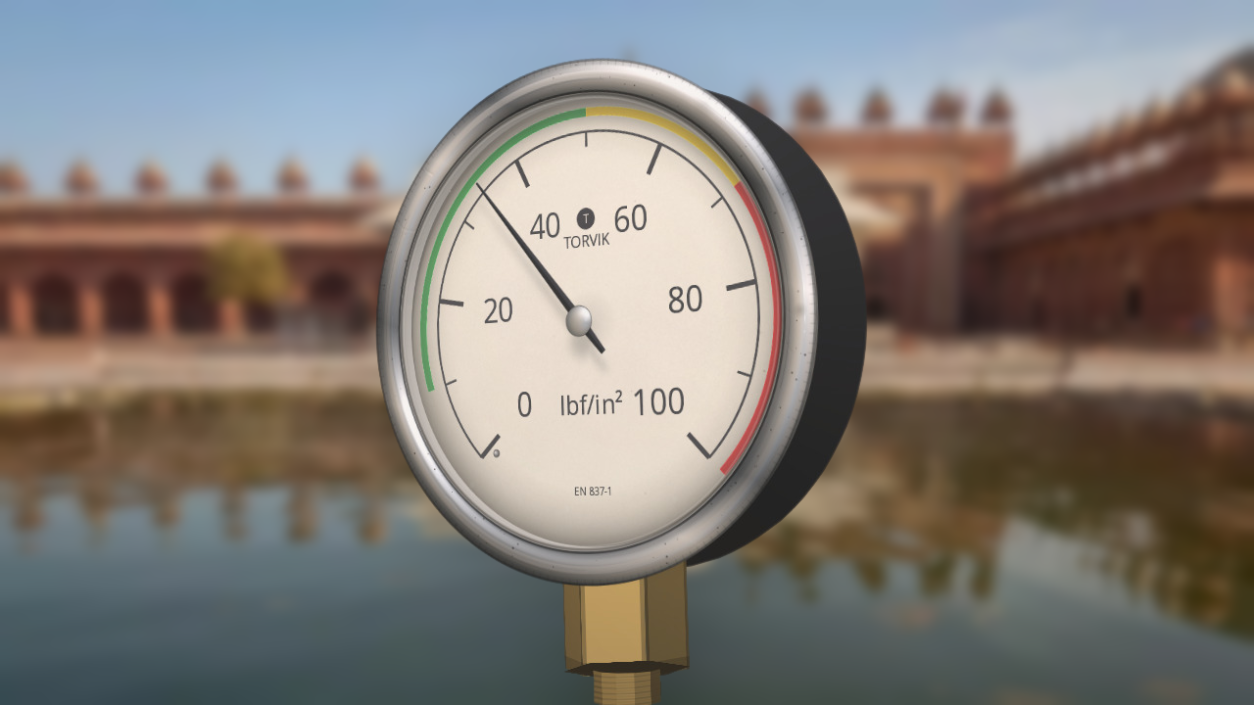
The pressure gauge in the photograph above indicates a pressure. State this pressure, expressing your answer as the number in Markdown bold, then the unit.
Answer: **35** psi
